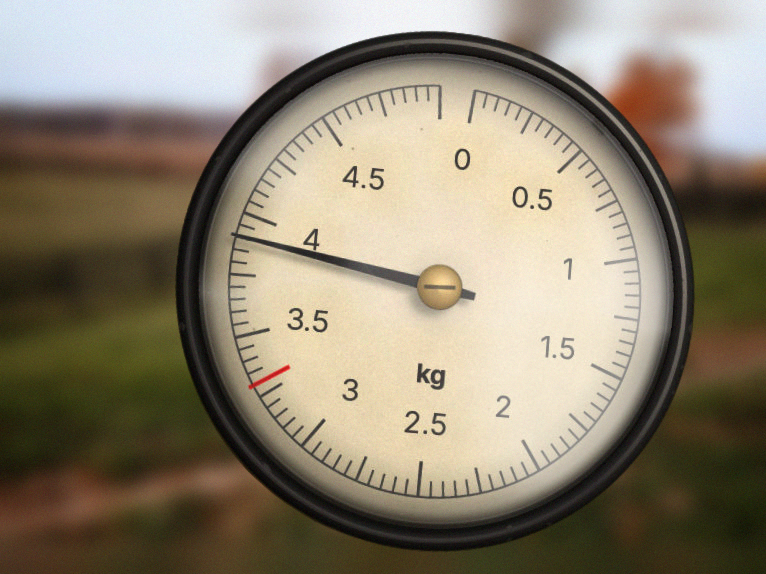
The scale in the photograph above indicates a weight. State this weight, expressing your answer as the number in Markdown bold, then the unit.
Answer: **3.9** kg
